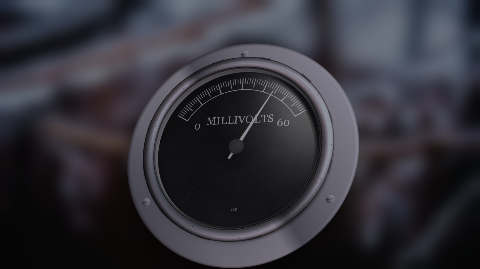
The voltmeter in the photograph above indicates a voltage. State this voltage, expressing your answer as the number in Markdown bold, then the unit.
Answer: **45** mV
